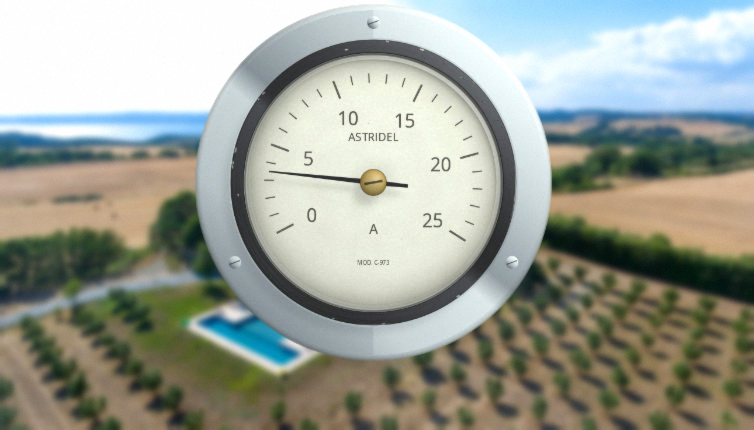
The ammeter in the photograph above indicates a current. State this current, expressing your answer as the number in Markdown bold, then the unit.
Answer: **3.5** A
